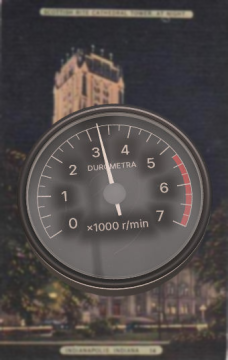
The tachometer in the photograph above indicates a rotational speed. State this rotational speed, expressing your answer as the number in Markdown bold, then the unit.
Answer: **3250** rpm
